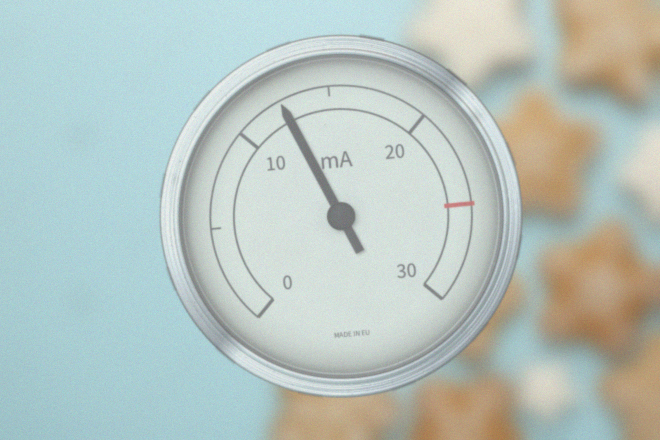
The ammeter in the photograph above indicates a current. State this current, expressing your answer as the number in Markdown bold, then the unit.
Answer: **12.5** mA
